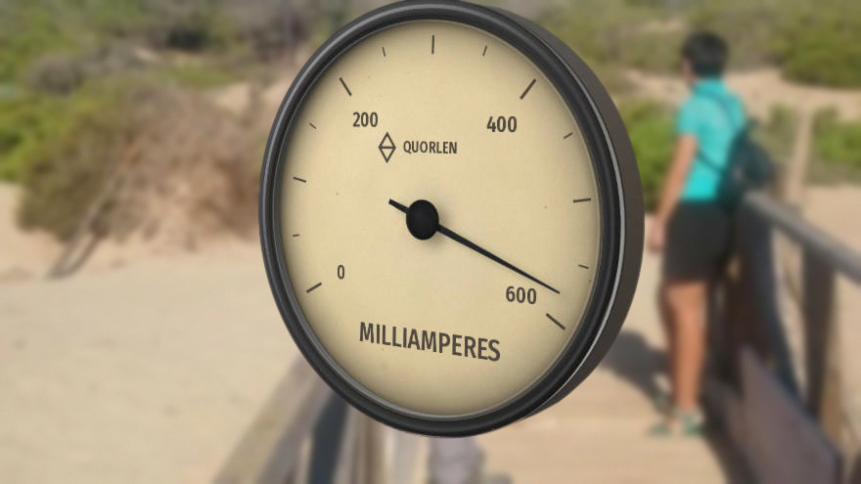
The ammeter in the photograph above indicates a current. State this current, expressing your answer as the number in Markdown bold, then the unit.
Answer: **575** mA
